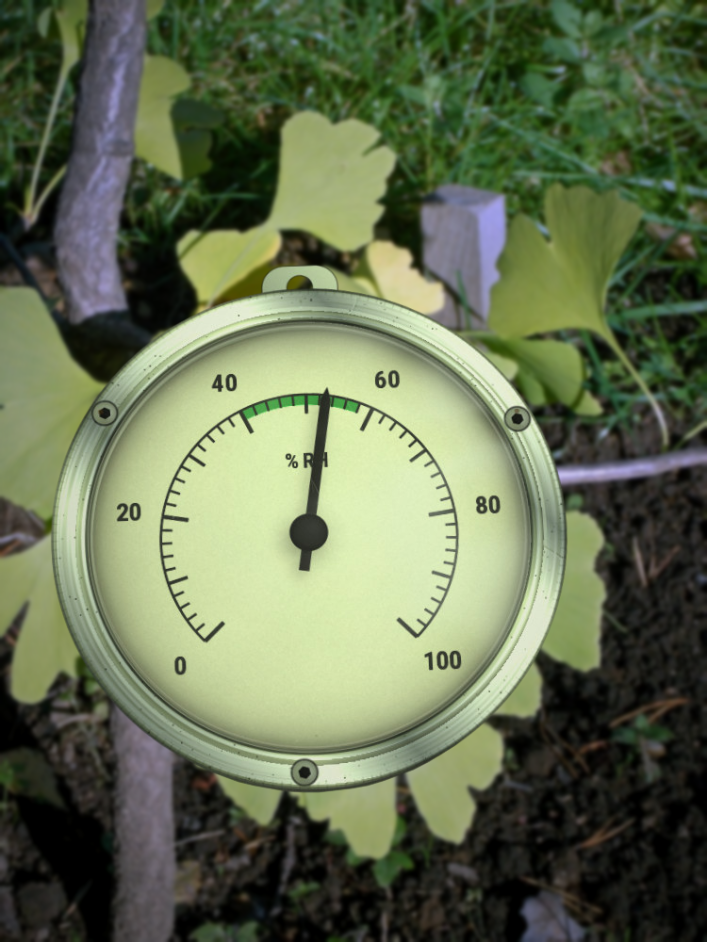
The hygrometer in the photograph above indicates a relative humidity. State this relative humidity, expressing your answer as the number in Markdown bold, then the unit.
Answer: **53** %
